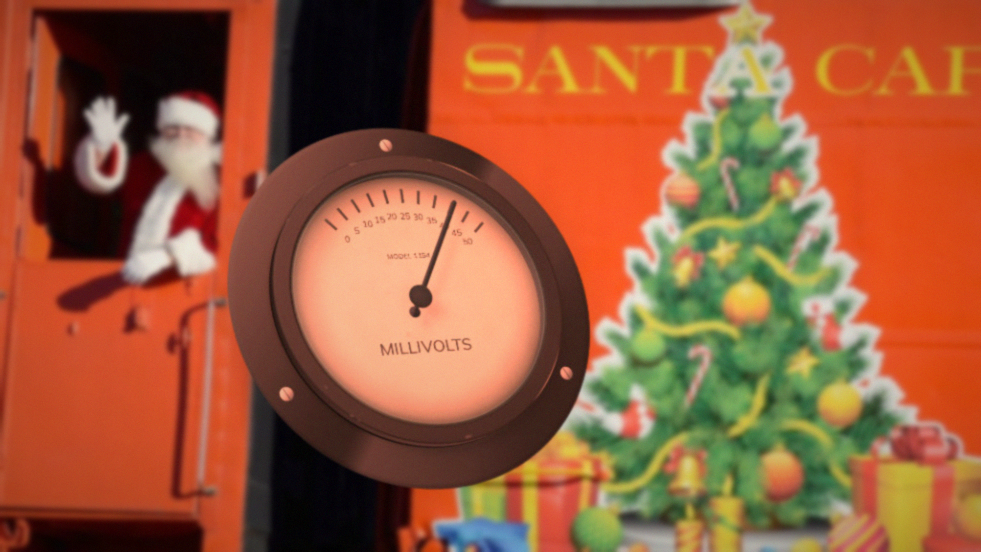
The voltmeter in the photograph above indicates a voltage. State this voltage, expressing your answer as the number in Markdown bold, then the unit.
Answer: **40** mV
